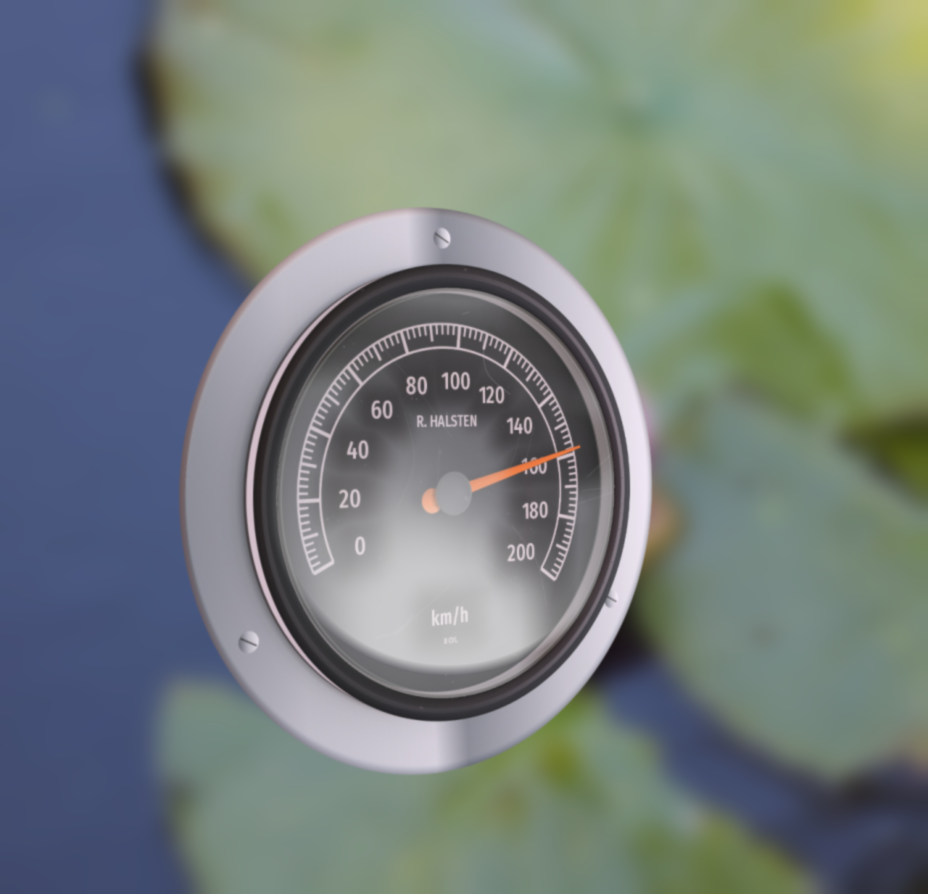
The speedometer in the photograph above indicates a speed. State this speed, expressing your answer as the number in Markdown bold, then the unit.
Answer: **158** km/h
